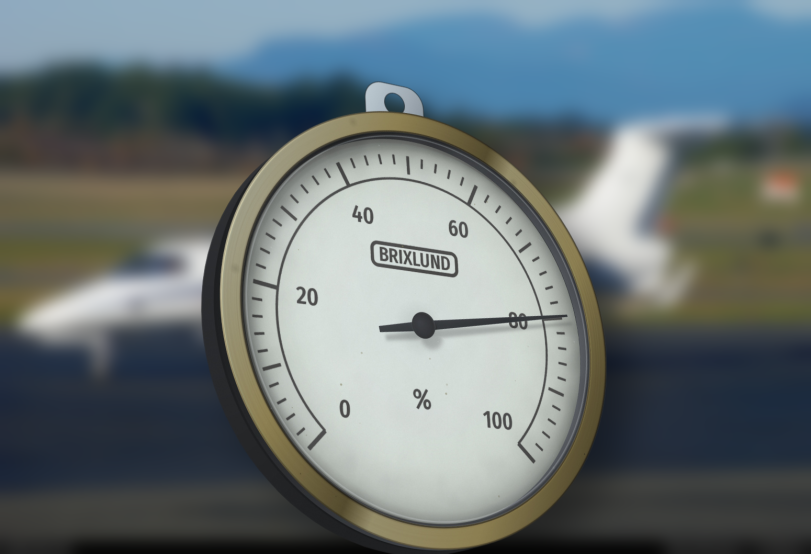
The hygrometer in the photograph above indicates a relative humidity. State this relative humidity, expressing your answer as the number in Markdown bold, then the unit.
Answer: **80** %
